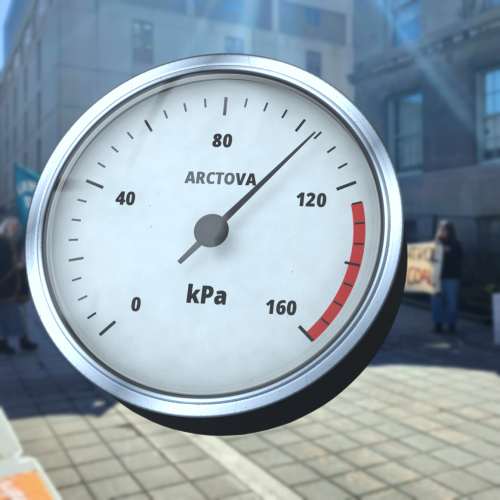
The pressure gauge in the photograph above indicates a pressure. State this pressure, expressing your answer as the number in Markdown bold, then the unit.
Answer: **105** kPa
